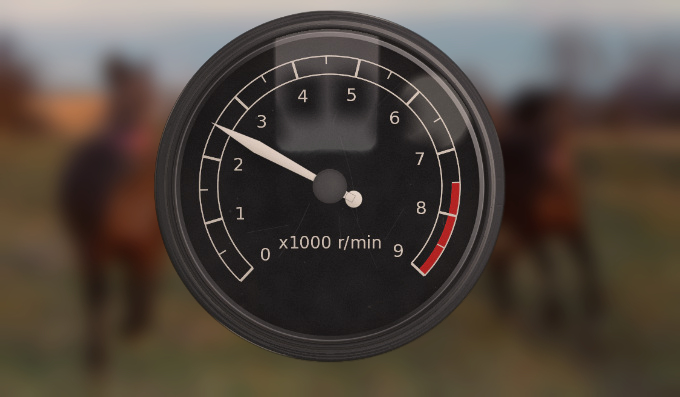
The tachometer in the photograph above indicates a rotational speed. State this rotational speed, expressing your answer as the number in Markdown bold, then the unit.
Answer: **2500** rpm
